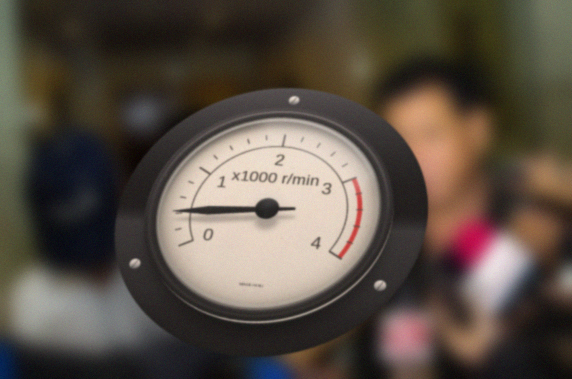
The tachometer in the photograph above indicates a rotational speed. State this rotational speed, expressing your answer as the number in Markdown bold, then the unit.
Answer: **400** rpm
